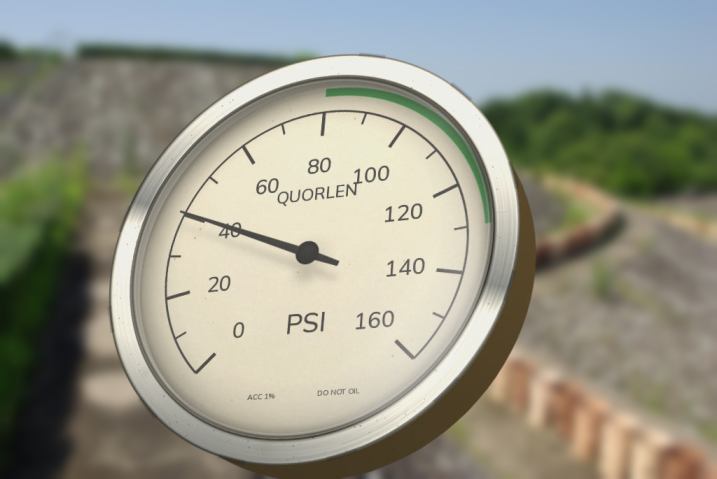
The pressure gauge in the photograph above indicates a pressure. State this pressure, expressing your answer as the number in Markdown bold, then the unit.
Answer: **40** psi
